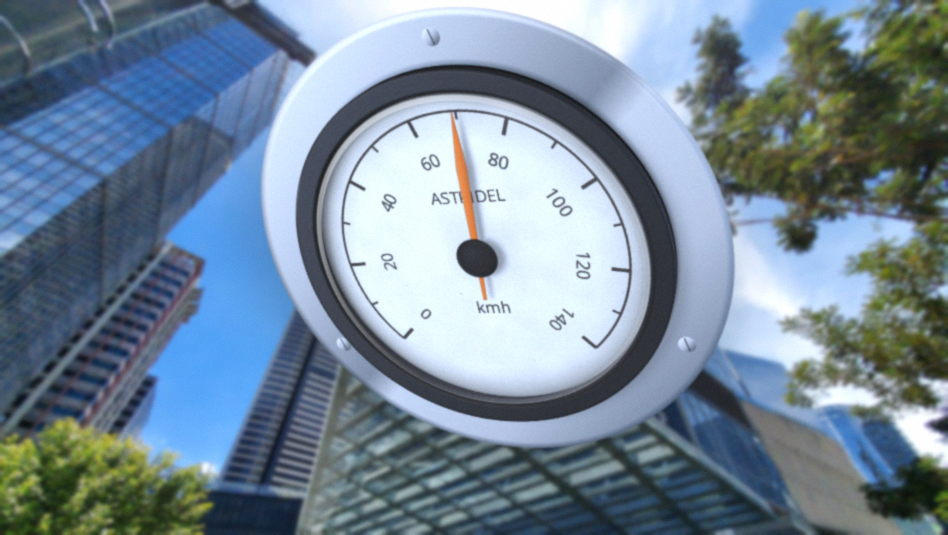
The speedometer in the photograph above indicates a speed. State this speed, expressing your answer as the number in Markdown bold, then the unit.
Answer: **70** km/h
